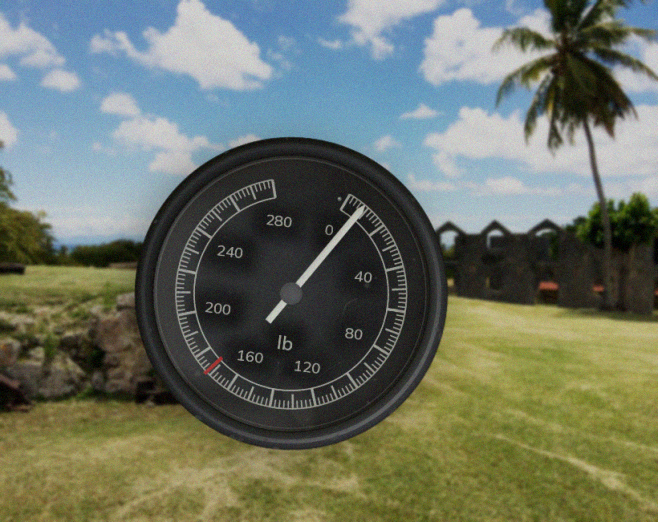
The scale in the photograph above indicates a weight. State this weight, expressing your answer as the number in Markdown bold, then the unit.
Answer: **8** lb
